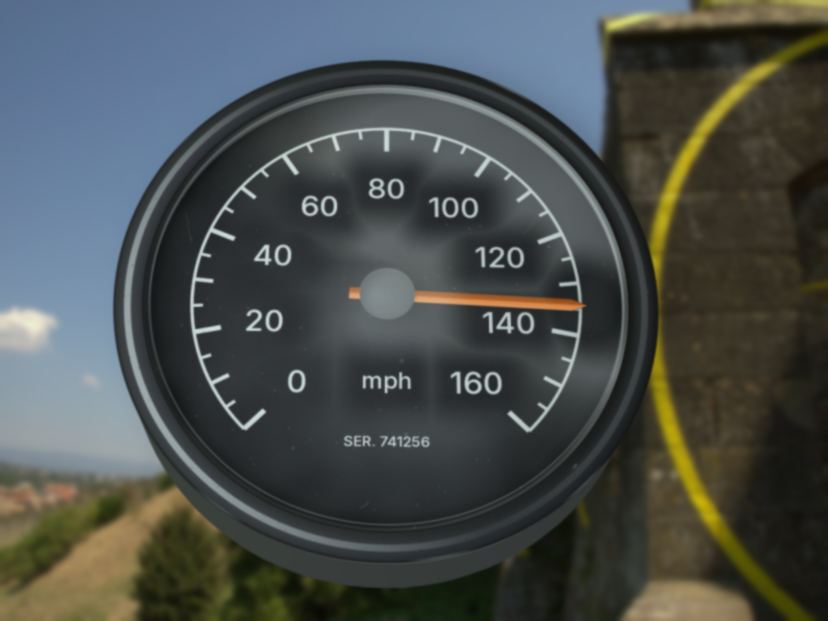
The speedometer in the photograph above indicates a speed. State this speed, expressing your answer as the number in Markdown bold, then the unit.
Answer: **135** mph
